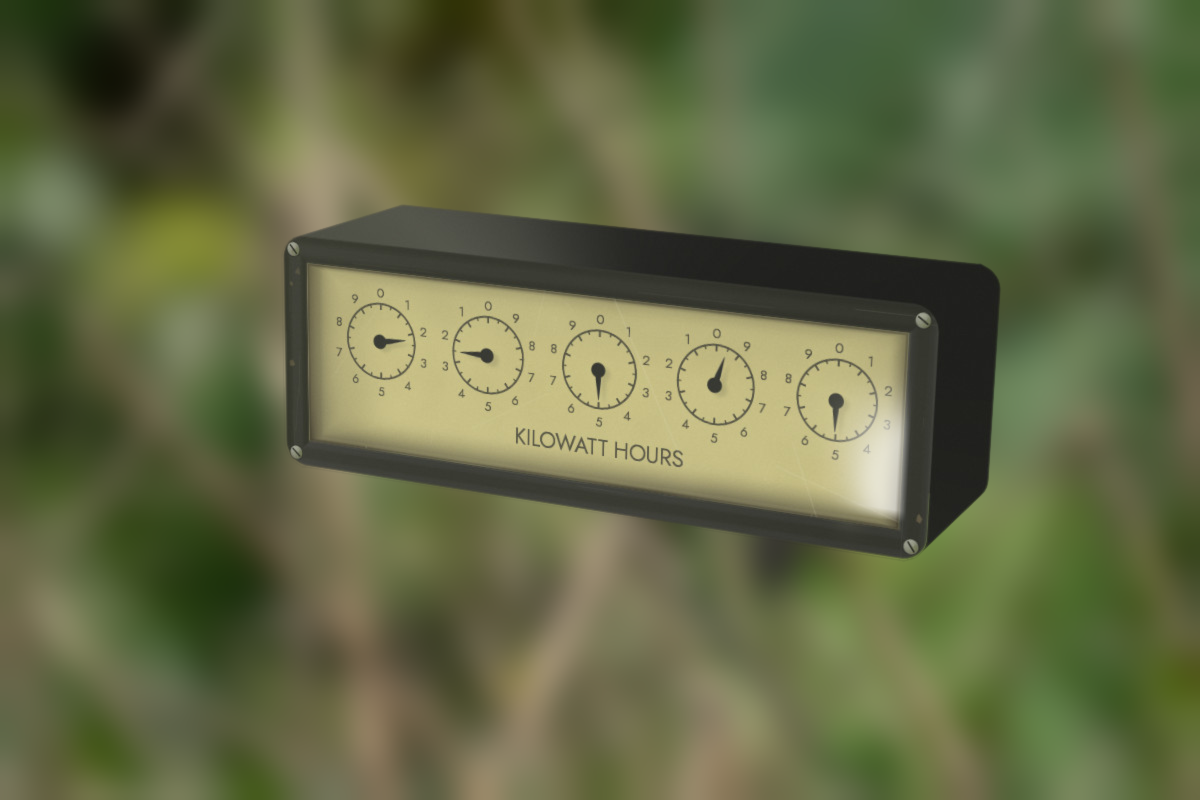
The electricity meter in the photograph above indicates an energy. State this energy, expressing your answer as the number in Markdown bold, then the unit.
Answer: **22495** kWh
